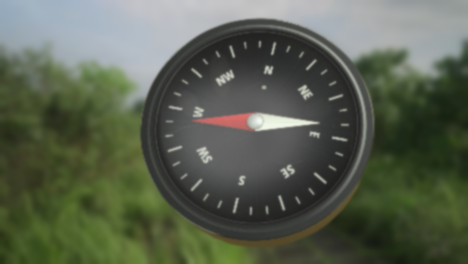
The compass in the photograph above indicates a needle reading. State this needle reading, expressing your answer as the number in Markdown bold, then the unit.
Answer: **260** °
